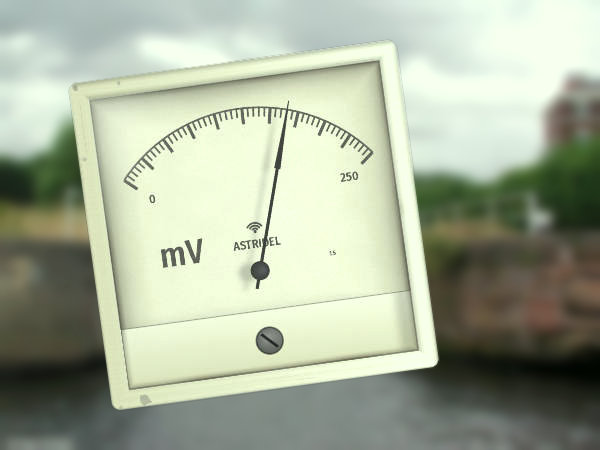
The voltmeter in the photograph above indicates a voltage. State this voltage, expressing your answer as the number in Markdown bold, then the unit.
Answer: **165** mV
